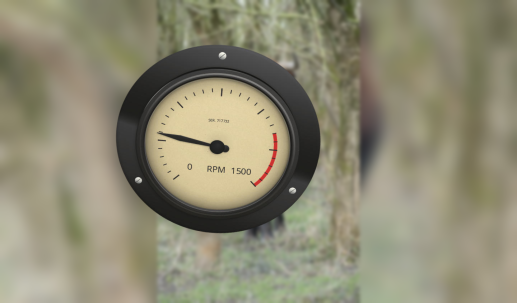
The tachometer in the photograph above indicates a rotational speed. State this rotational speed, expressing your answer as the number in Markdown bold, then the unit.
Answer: **300** rpm
